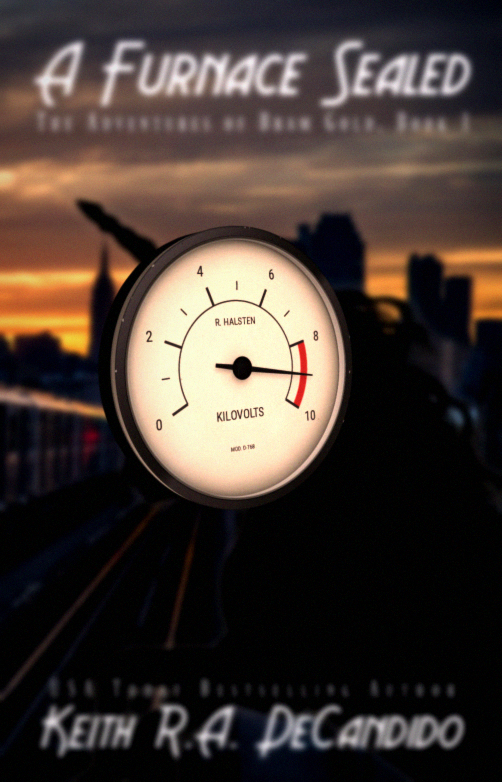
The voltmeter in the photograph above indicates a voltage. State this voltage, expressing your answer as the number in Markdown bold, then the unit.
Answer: **9** kV
